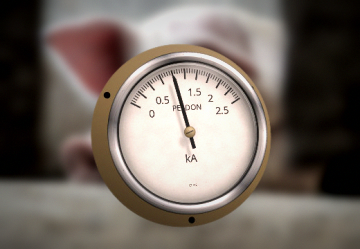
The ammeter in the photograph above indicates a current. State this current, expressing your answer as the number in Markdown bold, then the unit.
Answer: **1** kA
